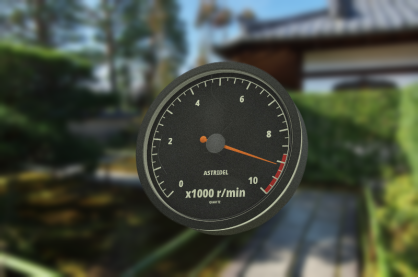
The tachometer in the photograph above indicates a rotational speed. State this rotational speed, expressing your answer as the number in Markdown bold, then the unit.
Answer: **9125** rpm
